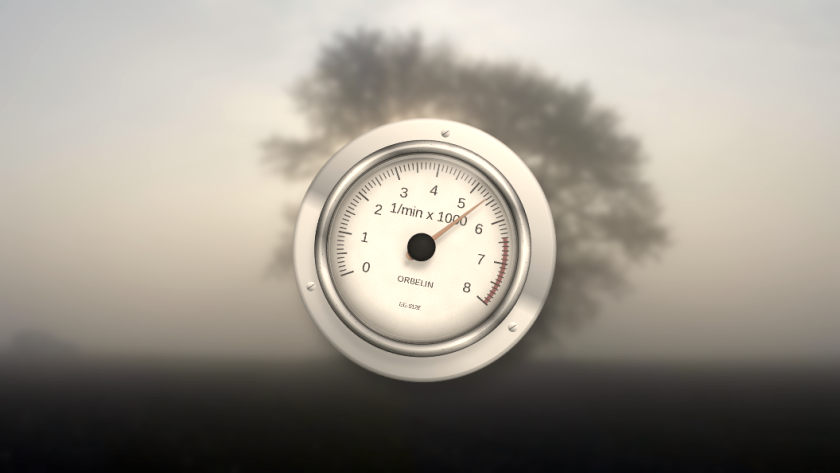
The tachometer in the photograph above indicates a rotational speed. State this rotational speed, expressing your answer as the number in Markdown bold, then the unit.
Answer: **5400** rpm
